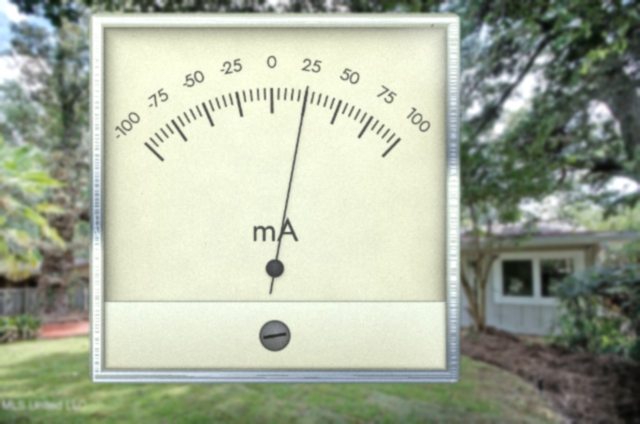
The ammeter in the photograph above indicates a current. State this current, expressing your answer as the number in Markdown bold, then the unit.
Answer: **25** mA
